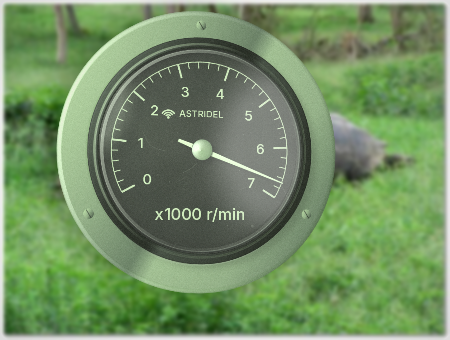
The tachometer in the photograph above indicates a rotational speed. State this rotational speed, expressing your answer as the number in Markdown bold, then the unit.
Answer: **6700** rpm
